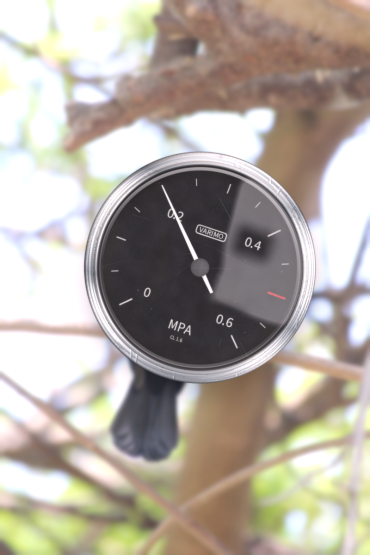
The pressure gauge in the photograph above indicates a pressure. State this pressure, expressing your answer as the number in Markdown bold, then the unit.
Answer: **0.2** MPa
